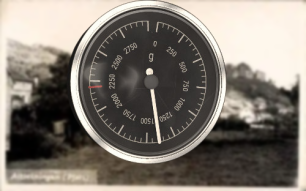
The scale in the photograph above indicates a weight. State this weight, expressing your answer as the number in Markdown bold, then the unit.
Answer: **1400** g
